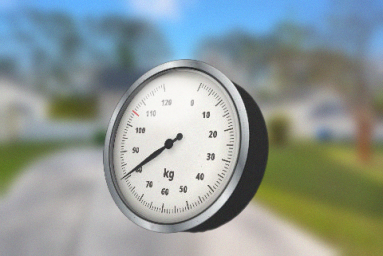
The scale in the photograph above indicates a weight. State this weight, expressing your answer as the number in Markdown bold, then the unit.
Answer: **80** kg
